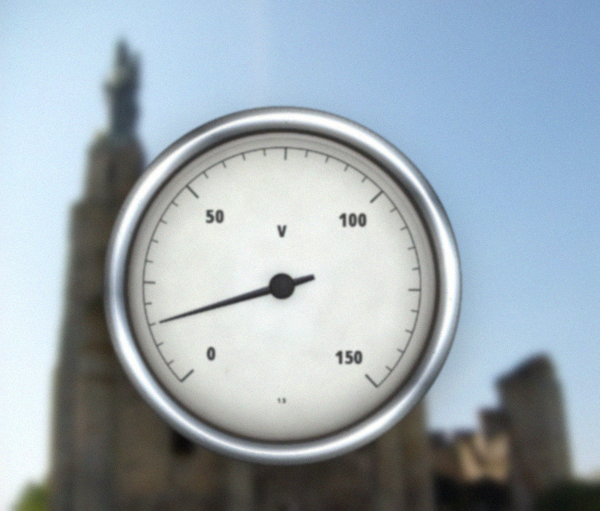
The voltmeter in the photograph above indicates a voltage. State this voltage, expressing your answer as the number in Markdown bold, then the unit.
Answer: **15** V
